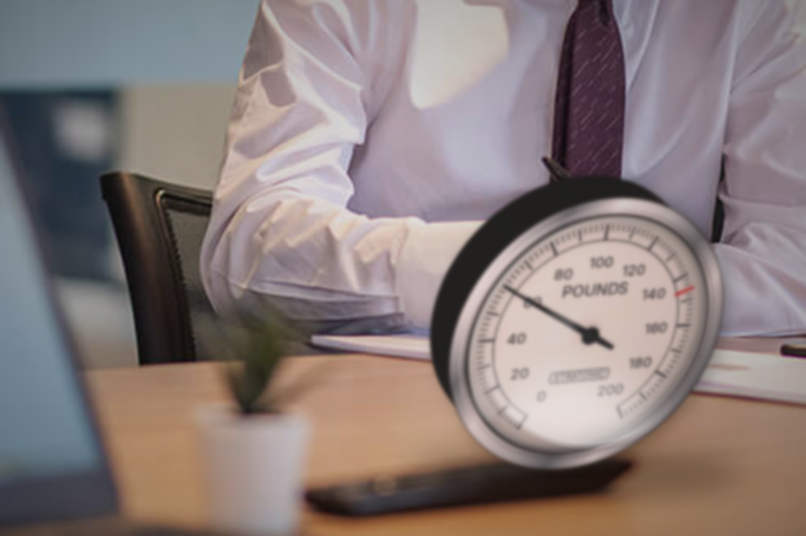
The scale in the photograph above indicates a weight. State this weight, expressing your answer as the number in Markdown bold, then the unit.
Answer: **60** lb
